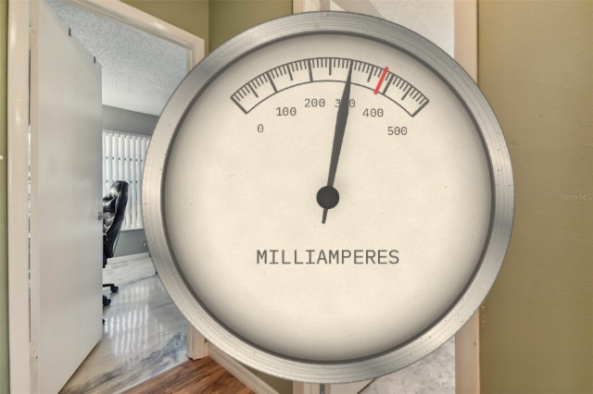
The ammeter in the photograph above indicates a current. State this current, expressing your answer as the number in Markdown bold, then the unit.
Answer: **300** mA
